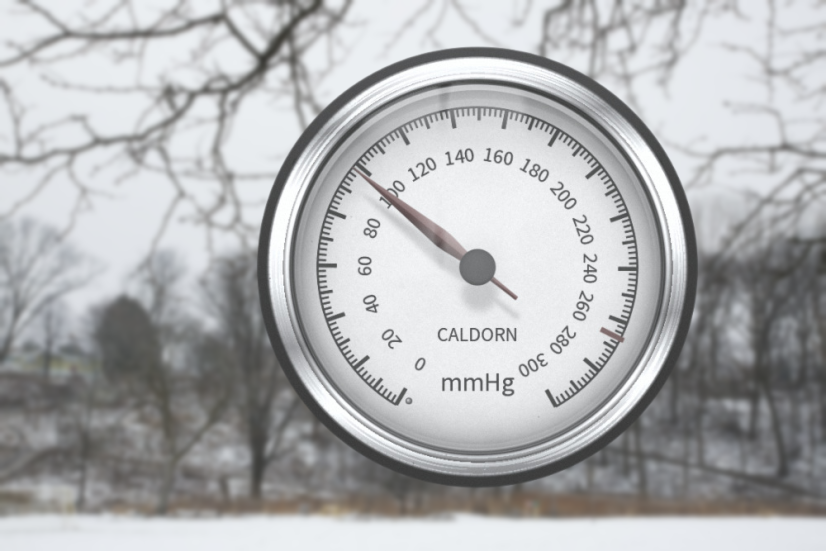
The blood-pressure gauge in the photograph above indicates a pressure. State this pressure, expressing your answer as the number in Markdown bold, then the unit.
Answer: **98** mmHg
